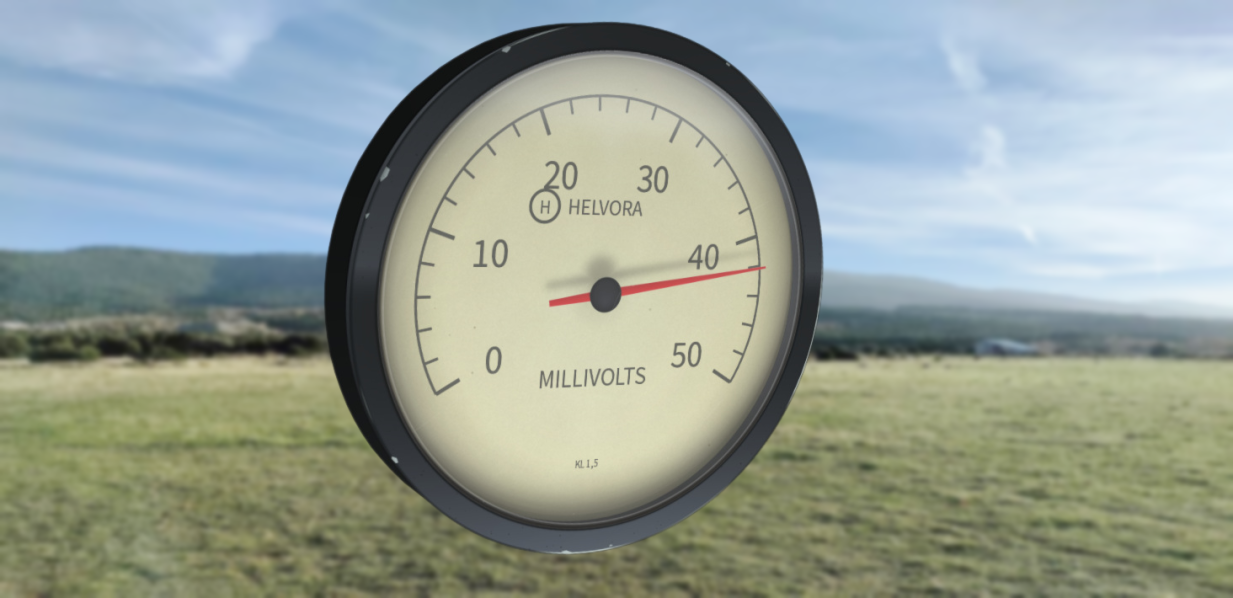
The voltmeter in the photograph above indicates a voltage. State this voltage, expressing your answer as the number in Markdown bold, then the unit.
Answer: **42** mV
